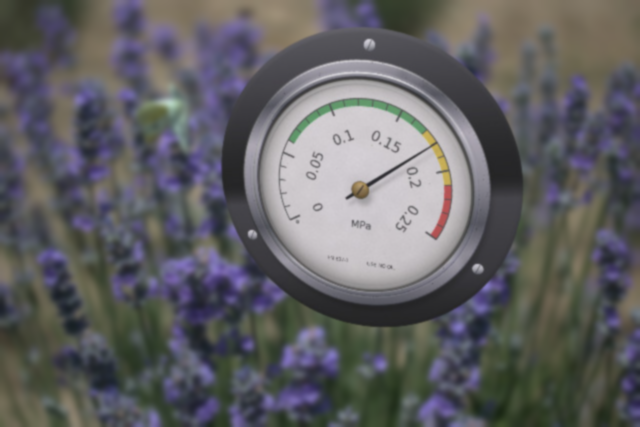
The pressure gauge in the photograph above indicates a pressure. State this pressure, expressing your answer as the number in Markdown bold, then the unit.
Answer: **0.18** MPa
